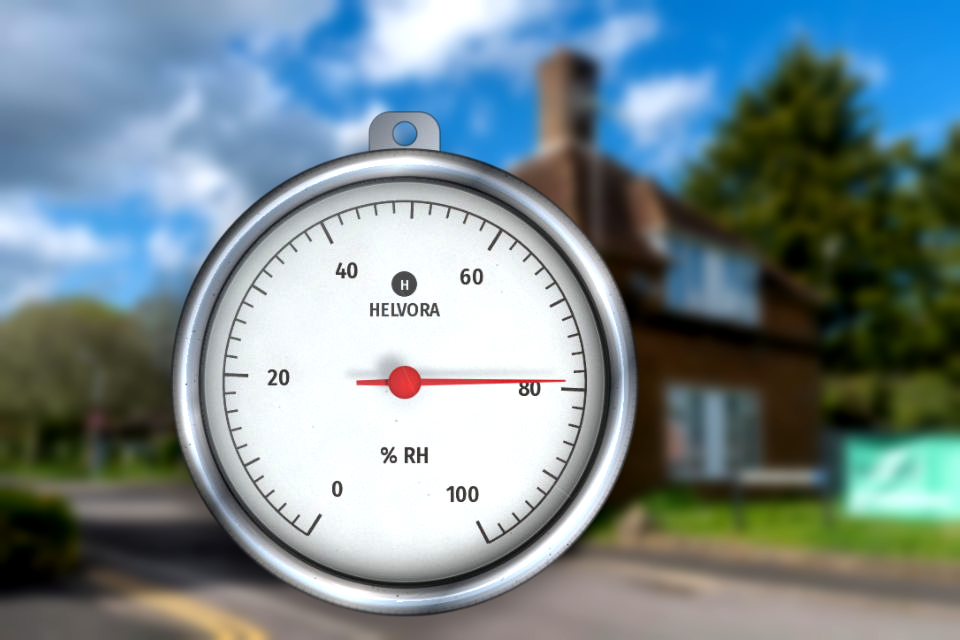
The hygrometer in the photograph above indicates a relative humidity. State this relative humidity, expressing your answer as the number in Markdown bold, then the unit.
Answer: **79** %
